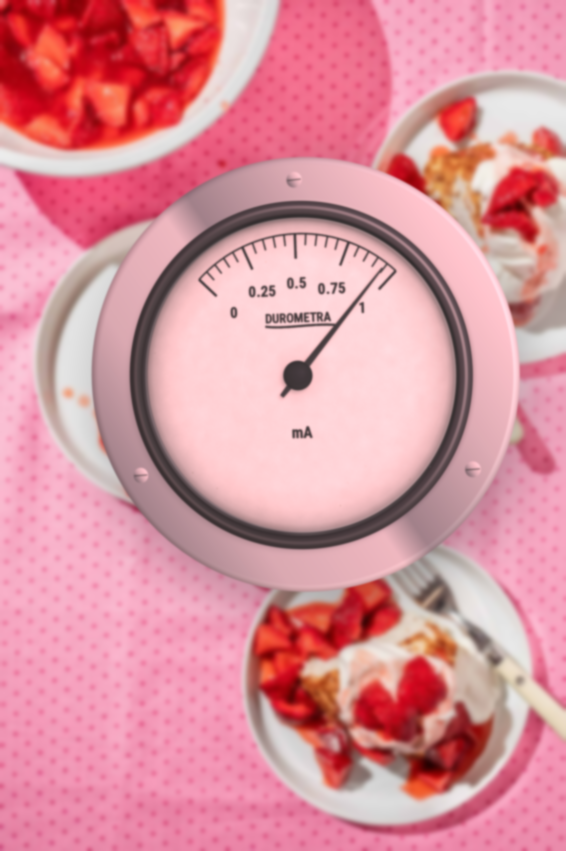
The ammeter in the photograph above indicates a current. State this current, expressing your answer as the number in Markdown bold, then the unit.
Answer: **0.95** mA
